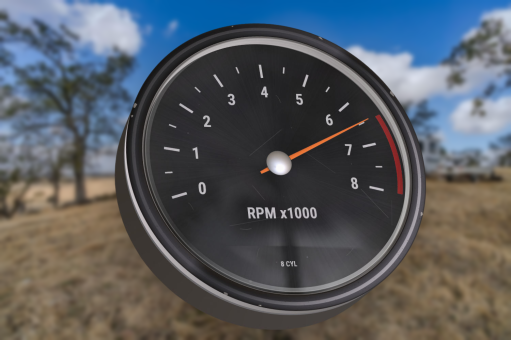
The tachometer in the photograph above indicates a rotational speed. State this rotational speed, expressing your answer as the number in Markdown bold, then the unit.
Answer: **6500** rpm
